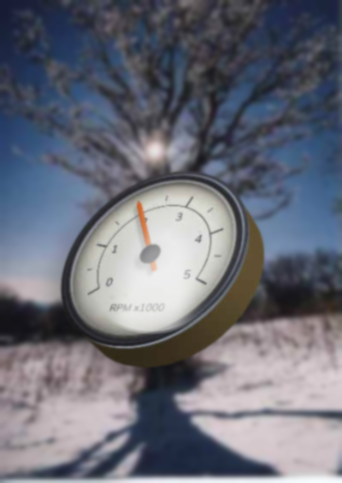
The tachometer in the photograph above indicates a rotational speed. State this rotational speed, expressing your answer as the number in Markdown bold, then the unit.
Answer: **2000** rpm
